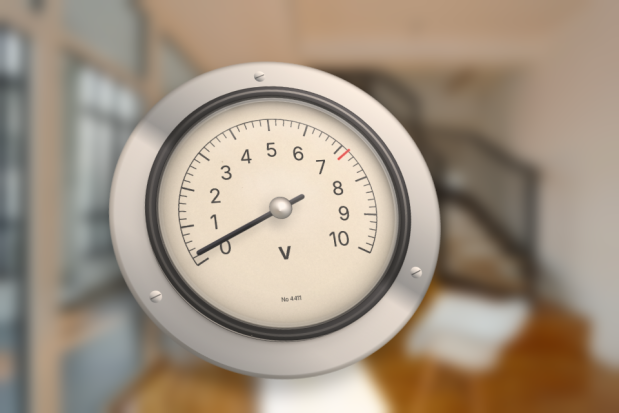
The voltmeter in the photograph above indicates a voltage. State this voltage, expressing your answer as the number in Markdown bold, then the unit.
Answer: **0.2** V
